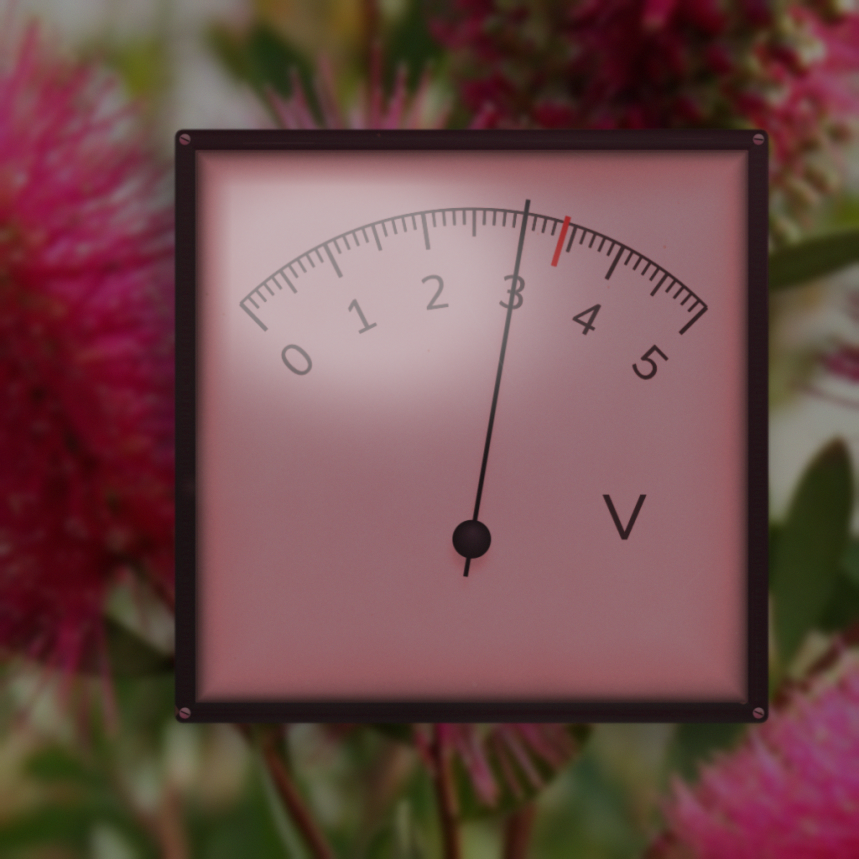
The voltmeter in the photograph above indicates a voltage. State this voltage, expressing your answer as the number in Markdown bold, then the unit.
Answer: **3** V
